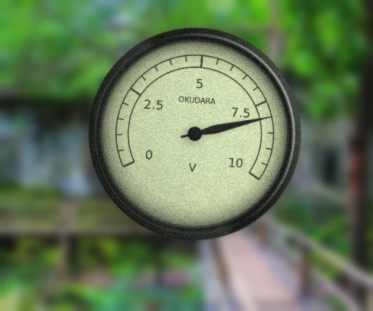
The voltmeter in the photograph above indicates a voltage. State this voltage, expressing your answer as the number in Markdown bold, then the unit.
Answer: **8** V
